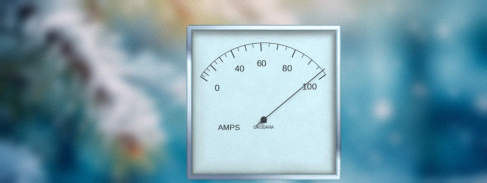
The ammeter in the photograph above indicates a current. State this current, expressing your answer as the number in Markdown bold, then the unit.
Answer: **97.5** A
